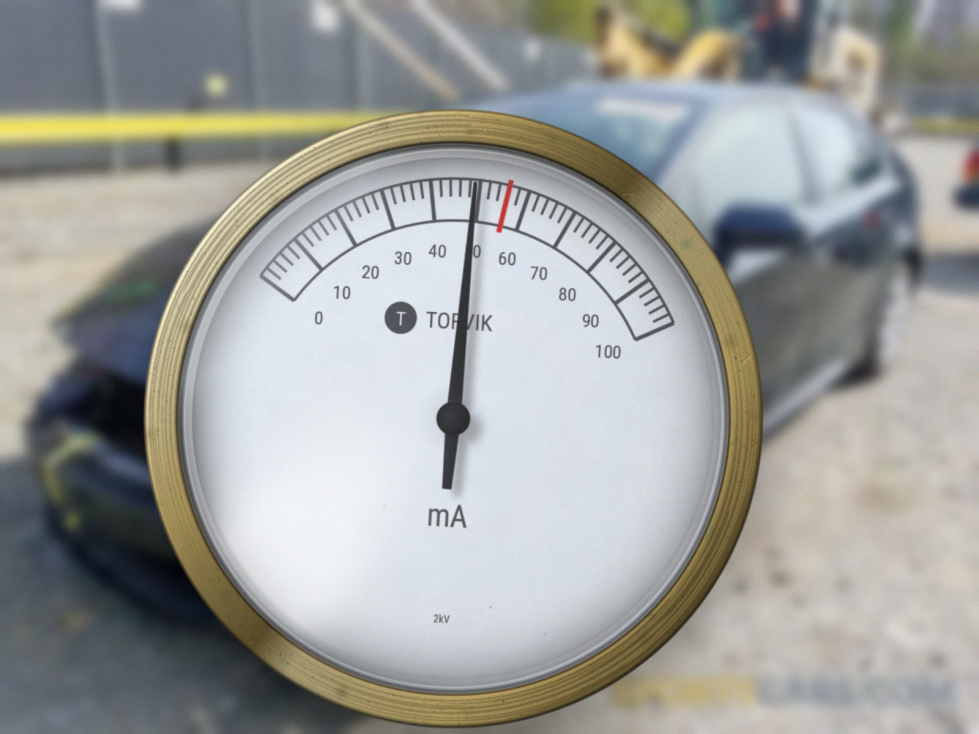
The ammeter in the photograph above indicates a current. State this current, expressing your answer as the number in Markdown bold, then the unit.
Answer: **49** mA
